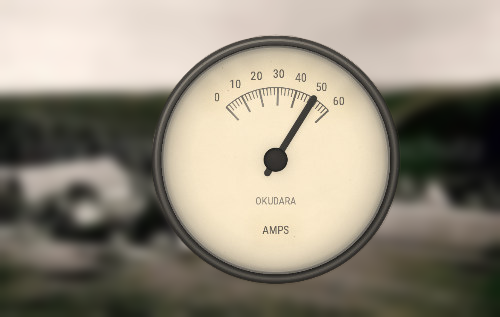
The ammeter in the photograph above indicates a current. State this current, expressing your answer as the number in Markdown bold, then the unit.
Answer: **50** A
